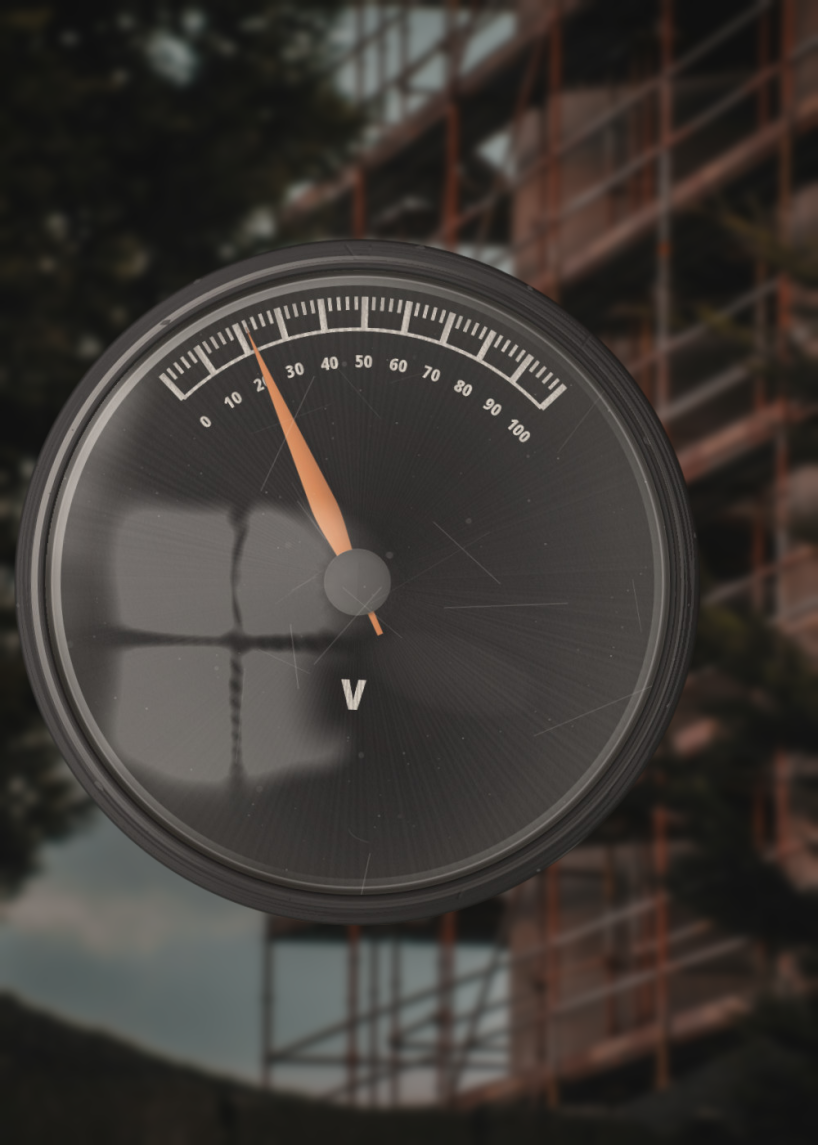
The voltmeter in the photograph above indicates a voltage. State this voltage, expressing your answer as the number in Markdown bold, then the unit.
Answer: **22** V
